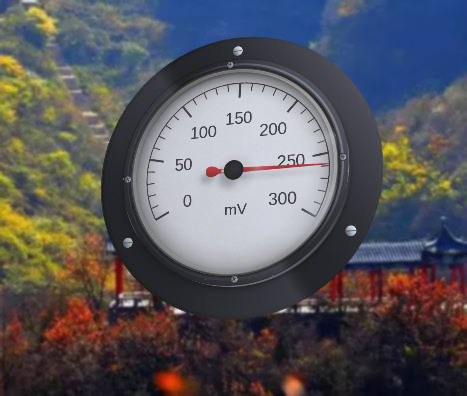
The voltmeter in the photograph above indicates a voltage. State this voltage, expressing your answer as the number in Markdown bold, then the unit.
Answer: **260** mV
